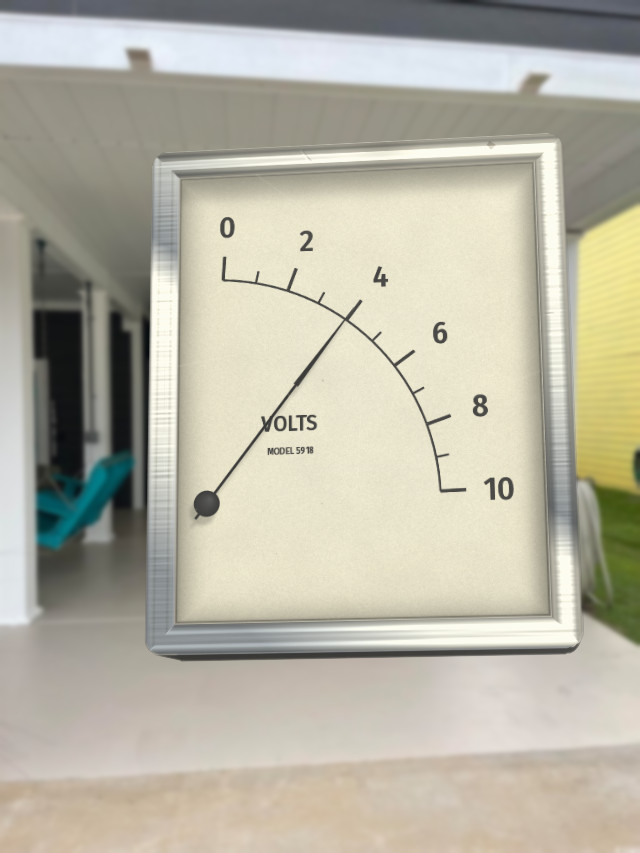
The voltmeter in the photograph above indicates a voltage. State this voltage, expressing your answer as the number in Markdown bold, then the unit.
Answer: **4** V
